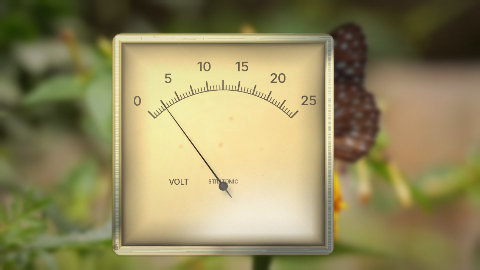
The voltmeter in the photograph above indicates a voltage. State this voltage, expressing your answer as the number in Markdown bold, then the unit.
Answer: **2.5** V
